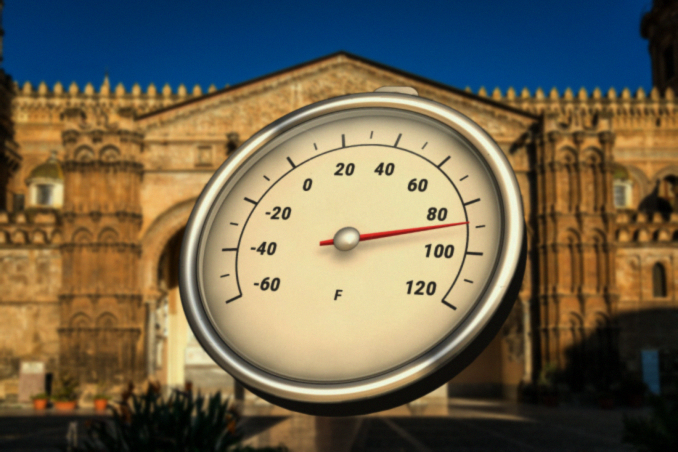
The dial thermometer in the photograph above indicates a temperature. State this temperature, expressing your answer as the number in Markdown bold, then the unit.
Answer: **90** °F
